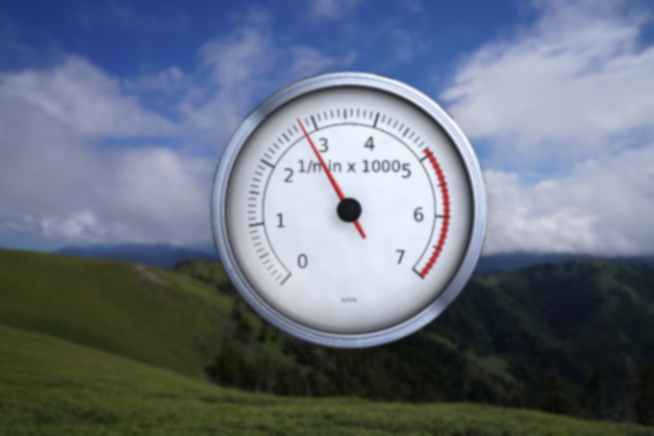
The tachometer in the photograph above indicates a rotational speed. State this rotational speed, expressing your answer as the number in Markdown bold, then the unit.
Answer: **2800** rpm
